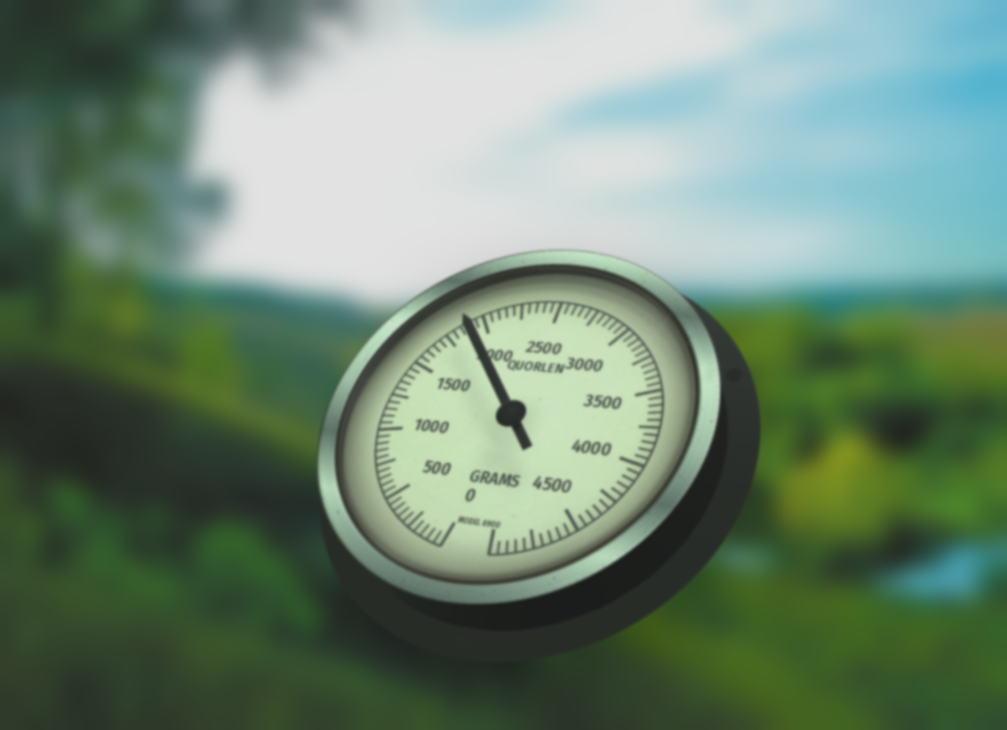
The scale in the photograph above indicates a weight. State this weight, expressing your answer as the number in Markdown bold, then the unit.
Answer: **1900** g
